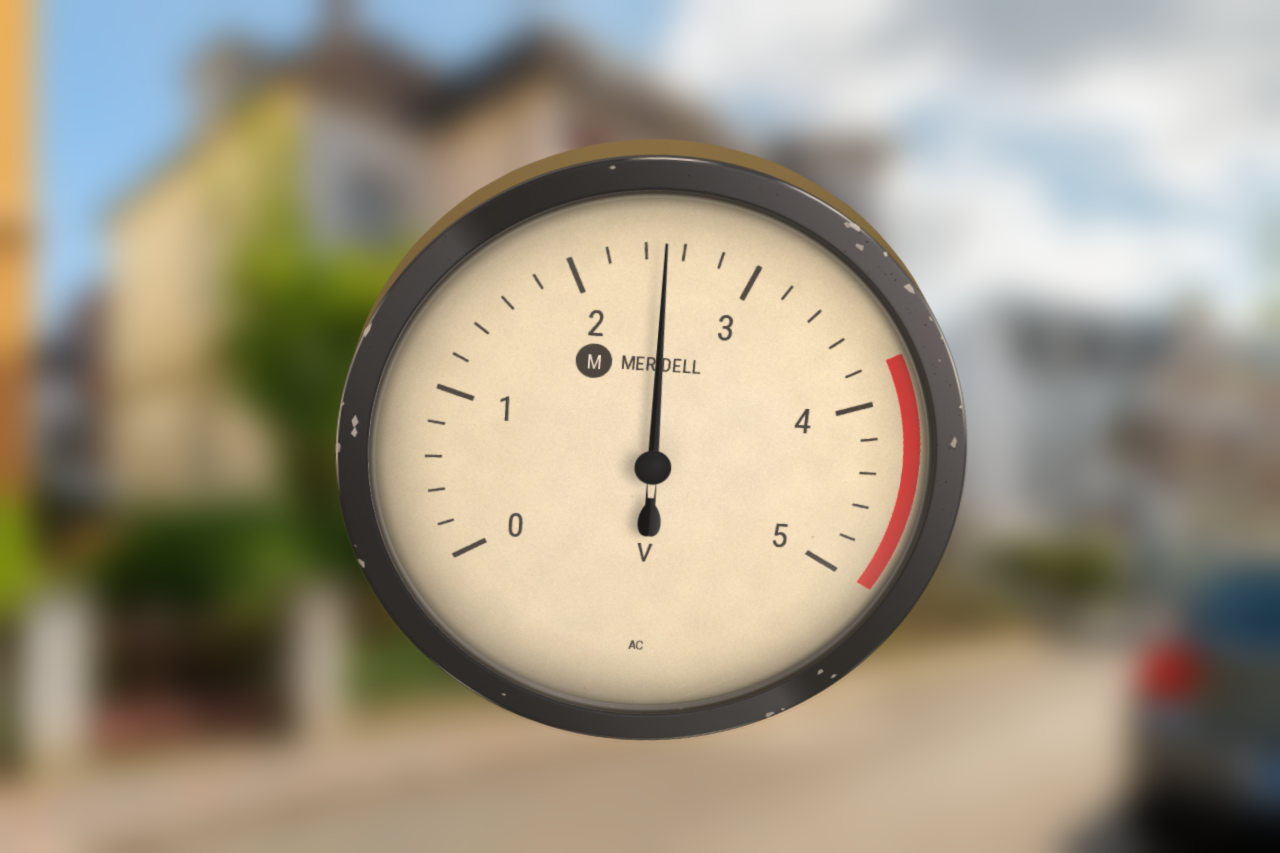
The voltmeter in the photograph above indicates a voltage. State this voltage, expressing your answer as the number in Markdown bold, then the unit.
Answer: **2.5** V
